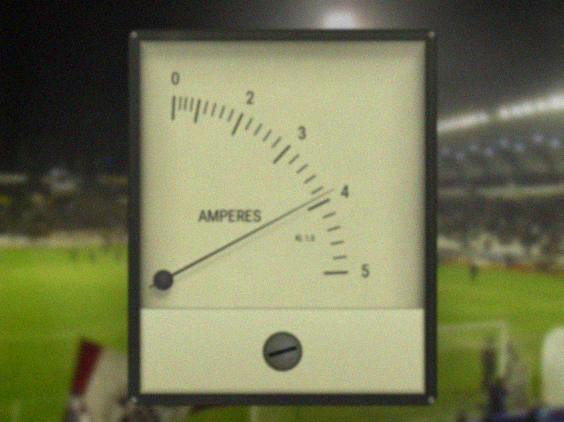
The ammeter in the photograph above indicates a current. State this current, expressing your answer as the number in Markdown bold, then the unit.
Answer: **3.9** A
